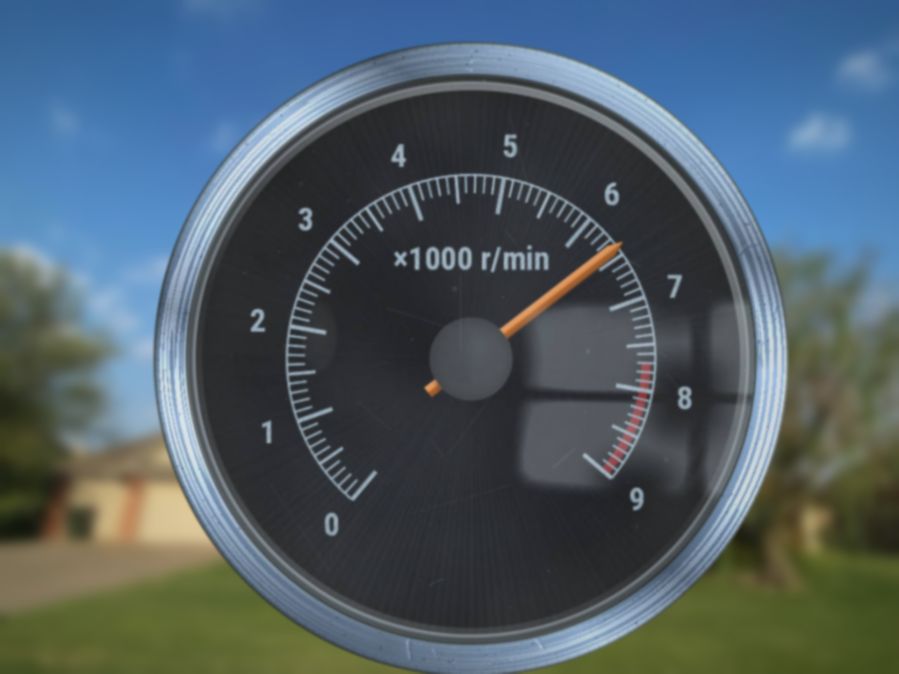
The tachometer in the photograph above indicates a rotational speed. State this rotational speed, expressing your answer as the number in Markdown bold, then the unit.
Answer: **6400** rpm
